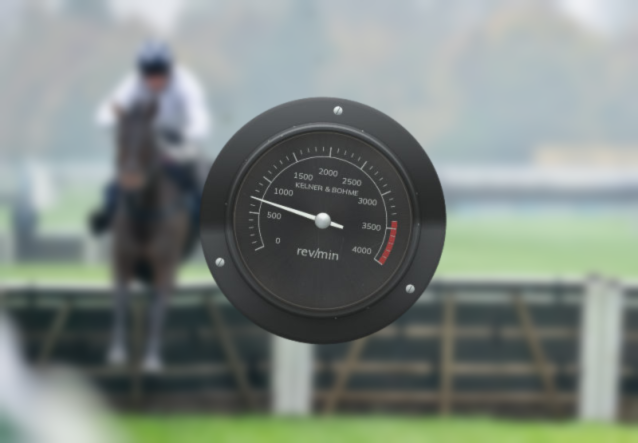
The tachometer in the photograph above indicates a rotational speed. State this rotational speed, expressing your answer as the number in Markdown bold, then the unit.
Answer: **700** rpm
